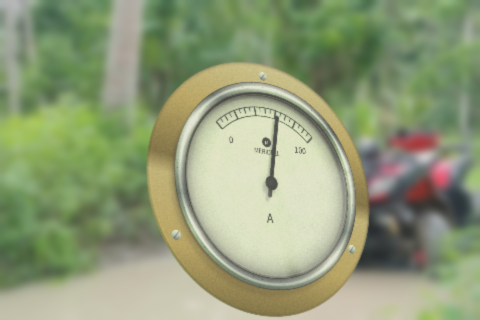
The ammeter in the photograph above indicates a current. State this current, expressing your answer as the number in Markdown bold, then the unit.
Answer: **60** A
